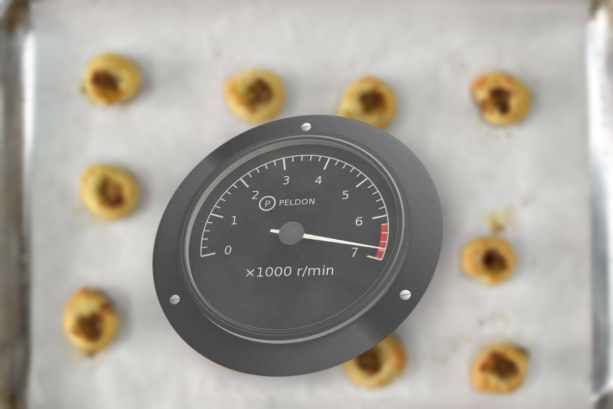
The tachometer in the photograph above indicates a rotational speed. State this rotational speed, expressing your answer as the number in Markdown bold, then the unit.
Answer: **6800** rpm
